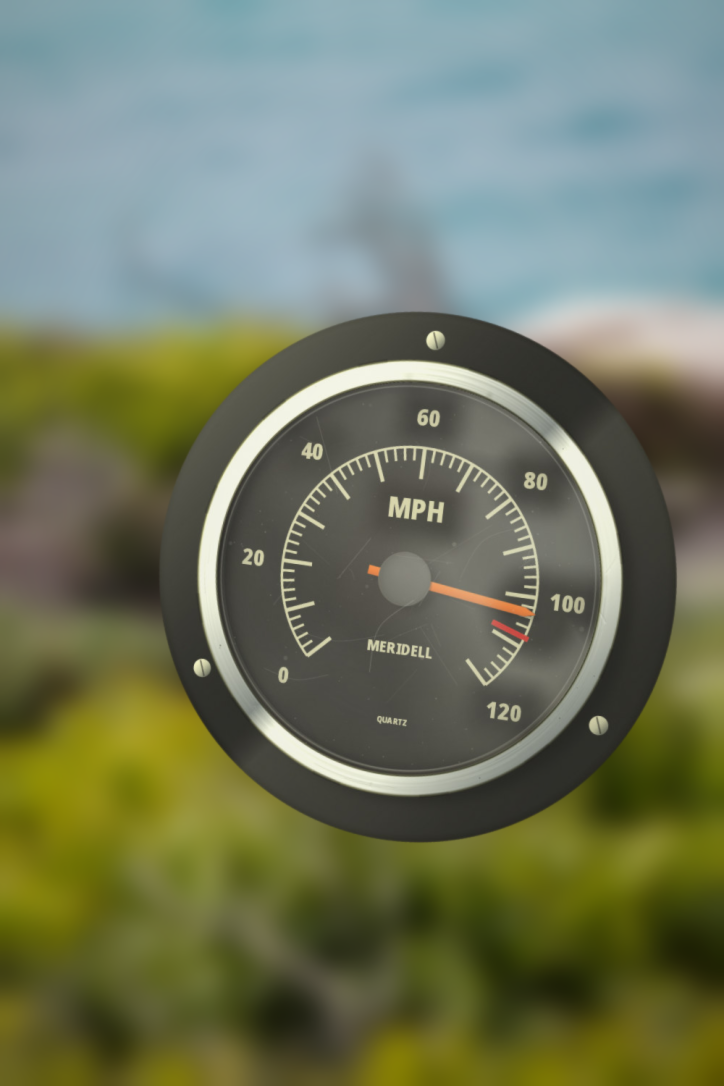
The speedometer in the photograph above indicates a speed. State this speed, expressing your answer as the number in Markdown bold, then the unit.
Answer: **103** mph
